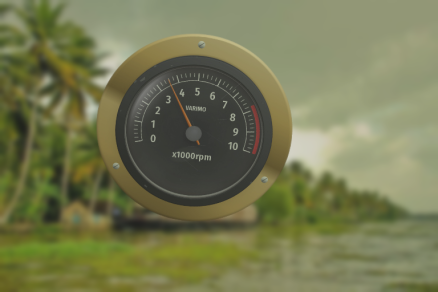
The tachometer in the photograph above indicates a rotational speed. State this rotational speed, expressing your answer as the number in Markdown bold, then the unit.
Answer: **3600** rpm
